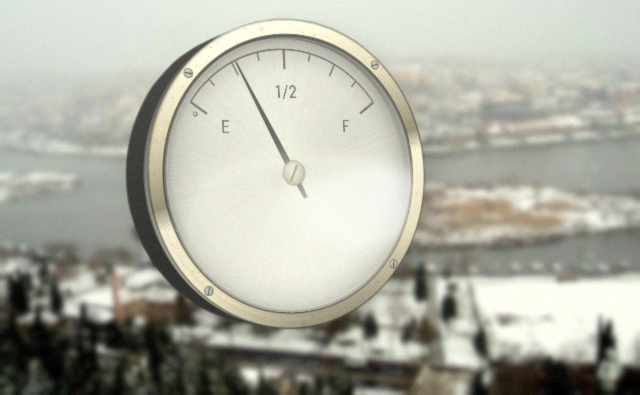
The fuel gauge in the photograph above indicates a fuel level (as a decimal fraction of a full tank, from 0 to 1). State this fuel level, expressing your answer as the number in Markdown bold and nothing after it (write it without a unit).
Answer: **0.25**
